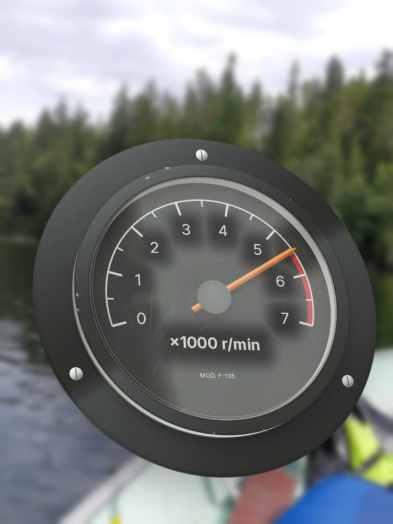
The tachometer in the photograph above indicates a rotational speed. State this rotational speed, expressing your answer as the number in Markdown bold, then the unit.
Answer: **5500** rpm
